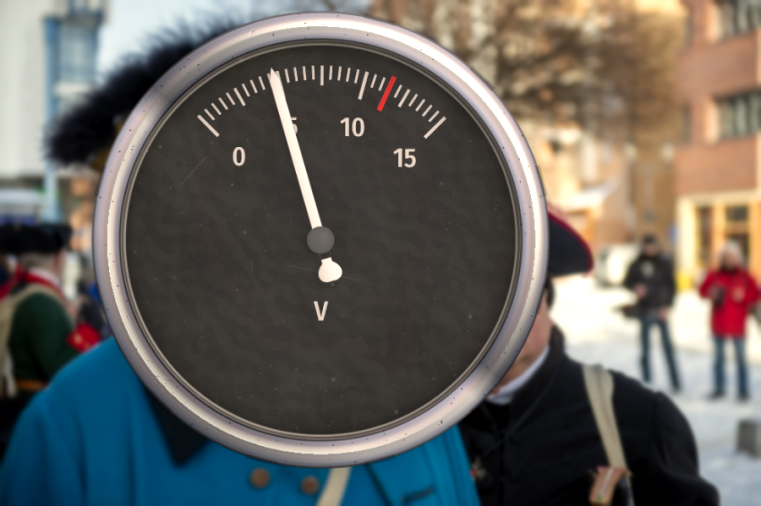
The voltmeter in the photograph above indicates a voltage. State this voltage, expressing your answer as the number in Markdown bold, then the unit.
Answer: **4.75** V
